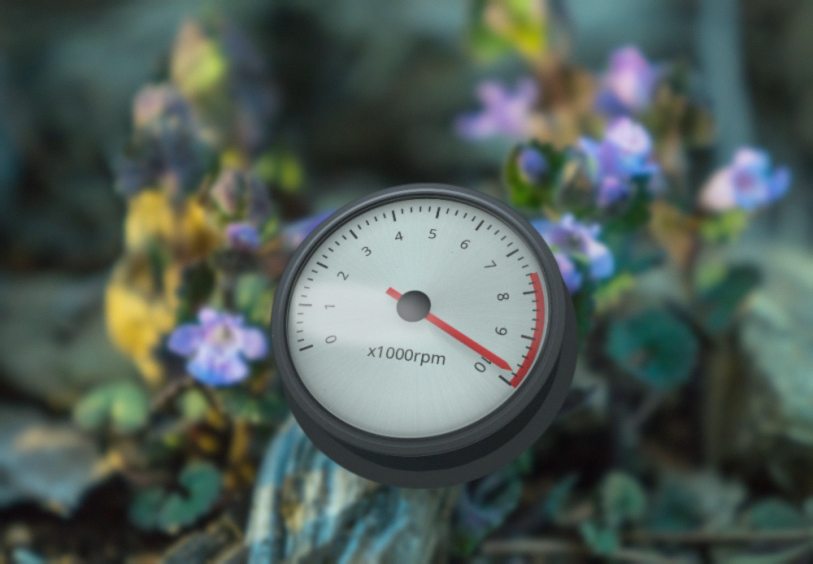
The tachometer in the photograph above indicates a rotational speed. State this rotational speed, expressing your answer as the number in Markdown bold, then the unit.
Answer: **9800** rpm
